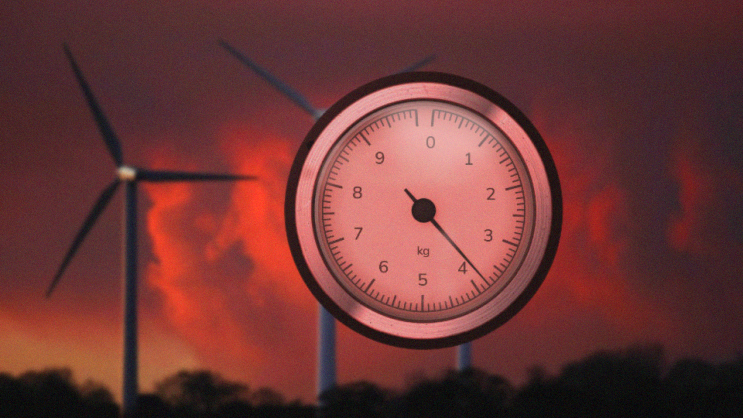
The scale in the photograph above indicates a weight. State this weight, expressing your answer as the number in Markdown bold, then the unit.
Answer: **3.8** kg
